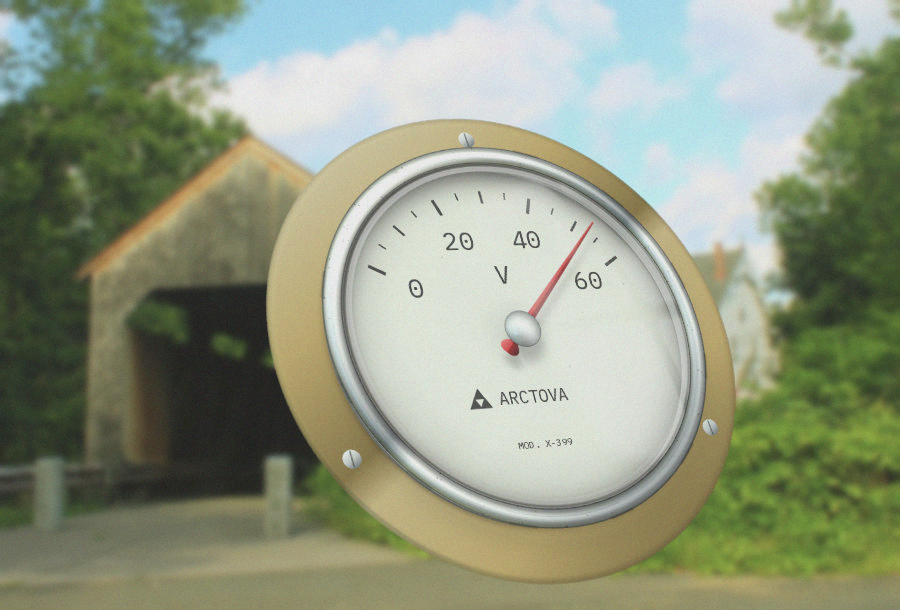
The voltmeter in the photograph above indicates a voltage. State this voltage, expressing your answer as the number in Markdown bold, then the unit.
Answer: **52.5** V
